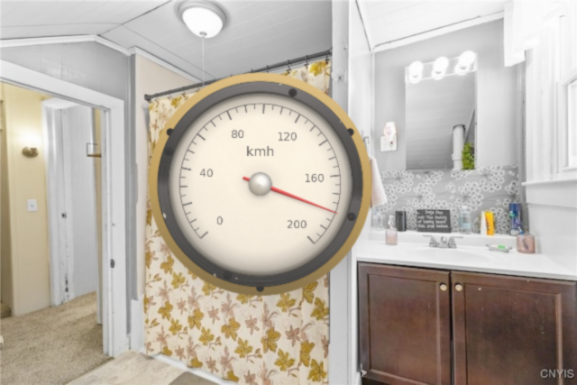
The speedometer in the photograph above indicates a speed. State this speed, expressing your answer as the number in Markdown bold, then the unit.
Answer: **180** km/h
